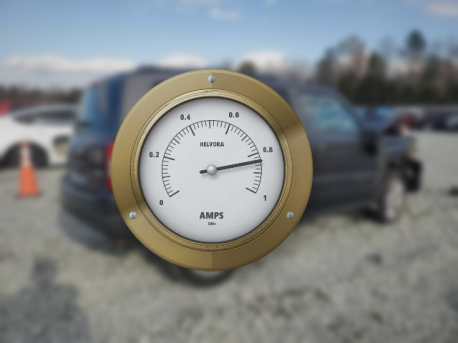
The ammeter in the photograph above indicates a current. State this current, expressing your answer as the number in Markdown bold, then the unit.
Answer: **0.84** A
